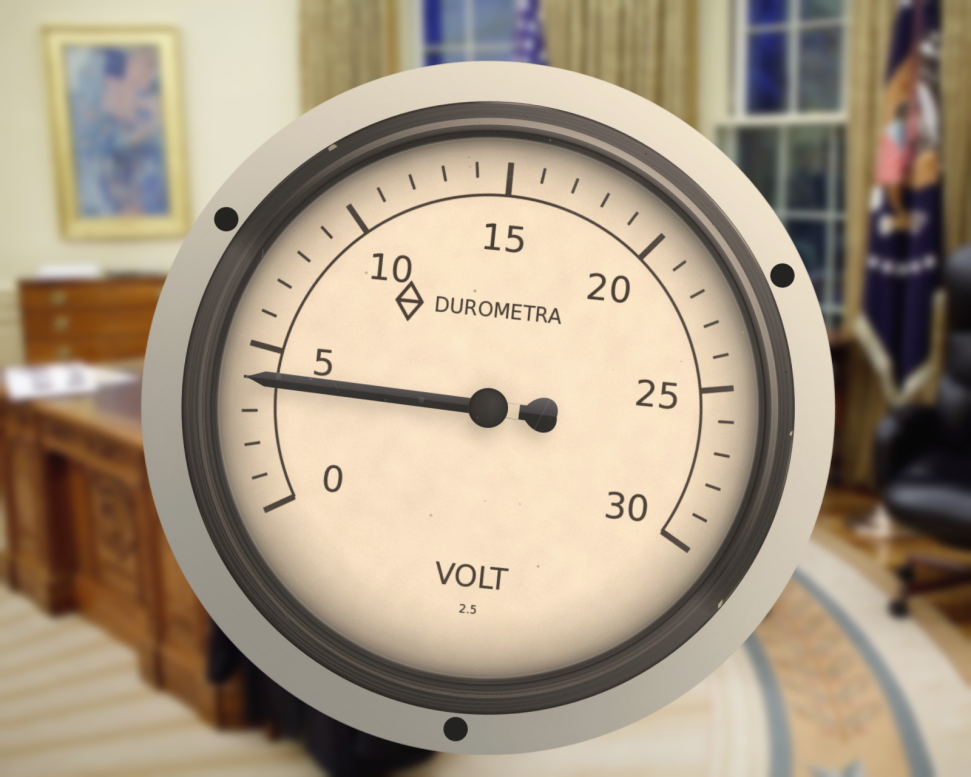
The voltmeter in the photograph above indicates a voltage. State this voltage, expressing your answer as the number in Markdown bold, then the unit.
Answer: **4** V
